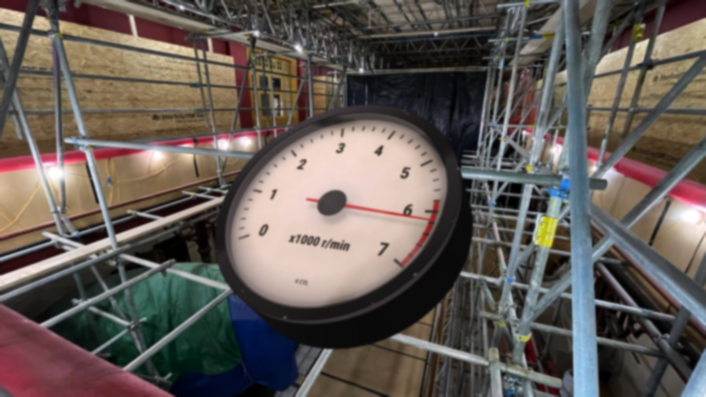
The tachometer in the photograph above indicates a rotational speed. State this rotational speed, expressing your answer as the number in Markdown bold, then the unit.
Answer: **6200** rpm
